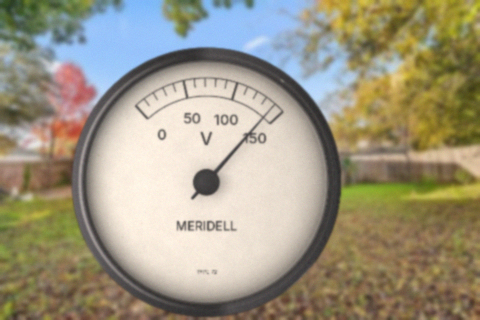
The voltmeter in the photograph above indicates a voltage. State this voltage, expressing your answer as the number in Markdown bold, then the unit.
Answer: **140** V
